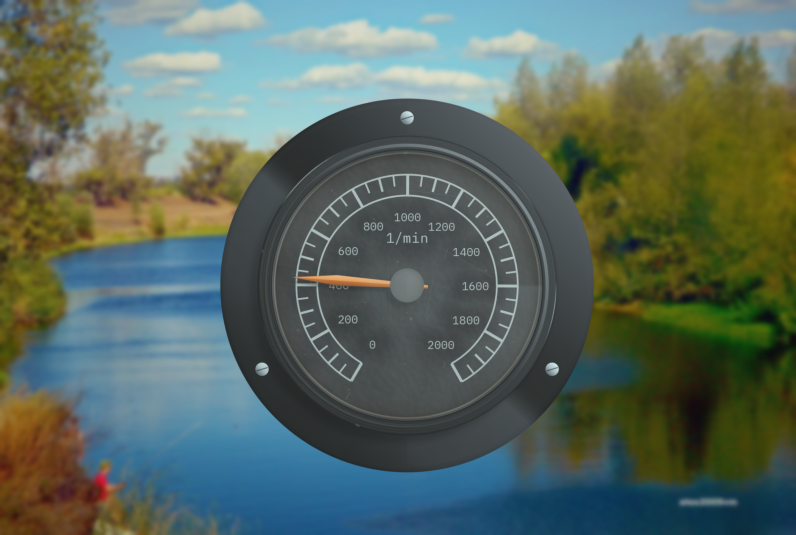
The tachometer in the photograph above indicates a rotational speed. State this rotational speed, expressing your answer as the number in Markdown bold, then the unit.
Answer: **425** rpm
